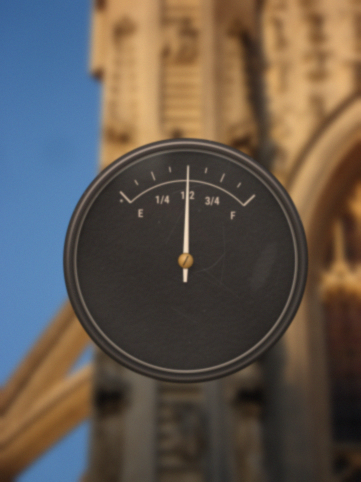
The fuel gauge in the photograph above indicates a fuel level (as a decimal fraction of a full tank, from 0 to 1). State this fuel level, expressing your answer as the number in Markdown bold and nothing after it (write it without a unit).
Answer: **0.5**
